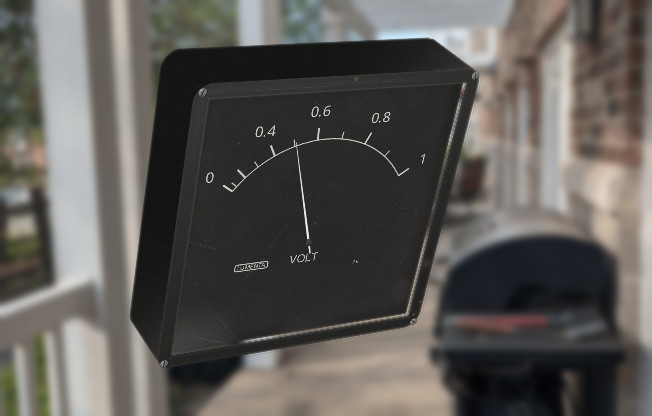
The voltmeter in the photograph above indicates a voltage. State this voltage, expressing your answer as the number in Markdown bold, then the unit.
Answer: **0.5** V
